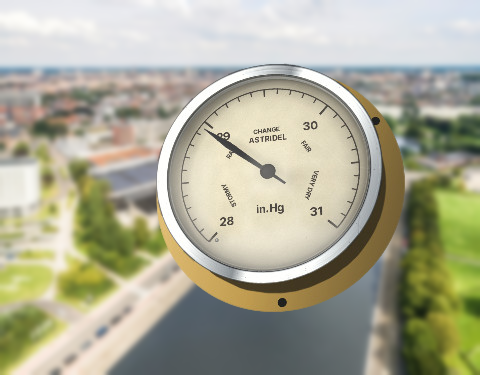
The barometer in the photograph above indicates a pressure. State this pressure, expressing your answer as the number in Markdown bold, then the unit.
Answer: **28.95** inHg
